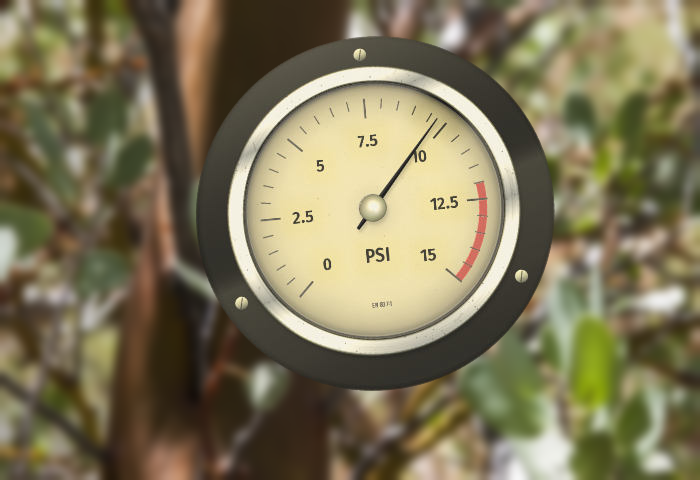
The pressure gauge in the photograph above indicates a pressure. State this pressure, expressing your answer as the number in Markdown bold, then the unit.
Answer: **9.75** psi
